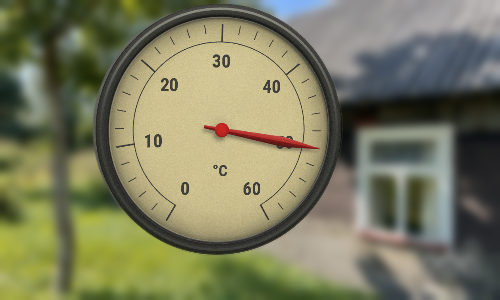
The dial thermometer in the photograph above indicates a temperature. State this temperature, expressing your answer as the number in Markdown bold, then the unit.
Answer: **50** °C
